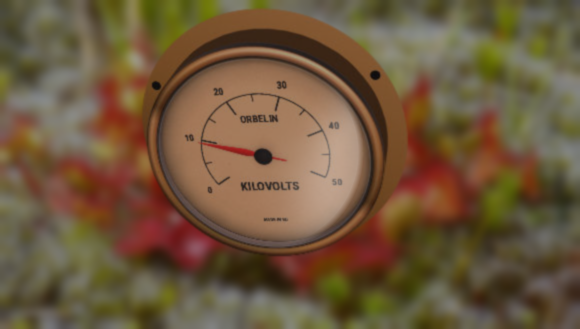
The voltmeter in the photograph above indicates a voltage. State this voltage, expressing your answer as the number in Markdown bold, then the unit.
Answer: **10** kV
